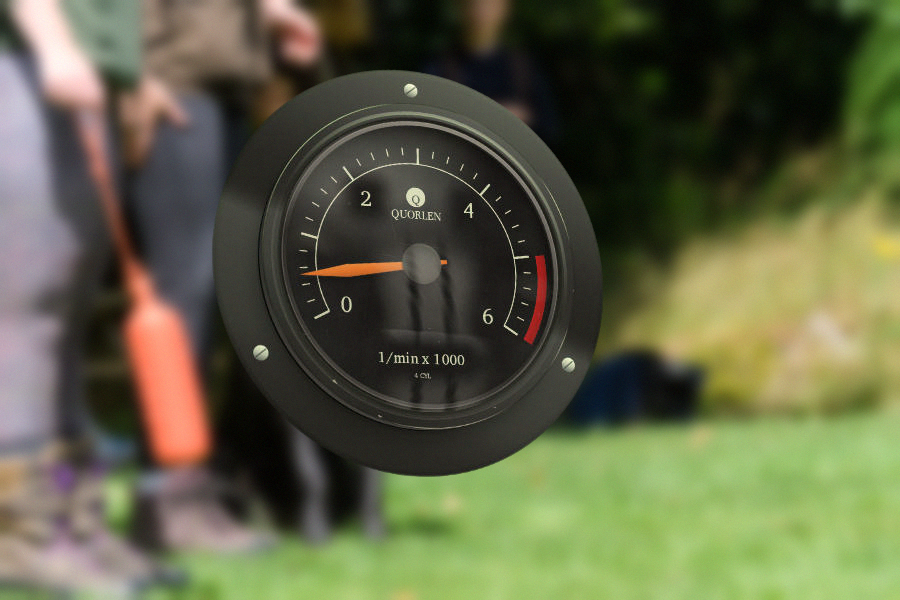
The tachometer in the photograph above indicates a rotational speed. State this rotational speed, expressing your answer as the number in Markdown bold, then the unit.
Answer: **500** rpm
